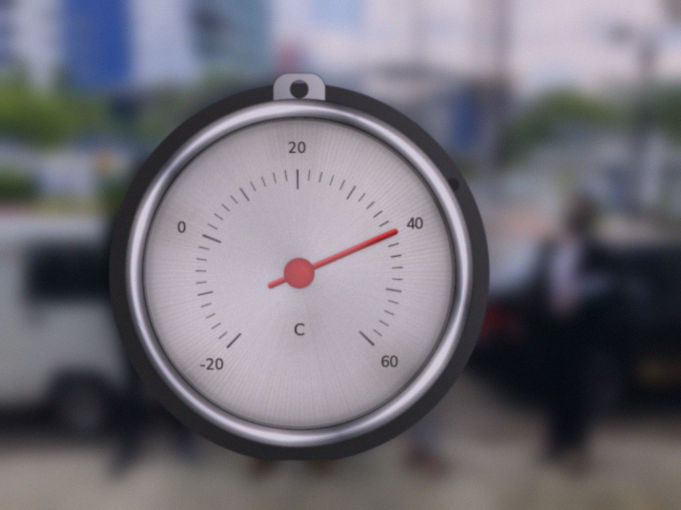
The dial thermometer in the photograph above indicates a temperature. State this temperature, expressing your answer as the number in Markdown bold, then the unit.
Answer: **40** °C
